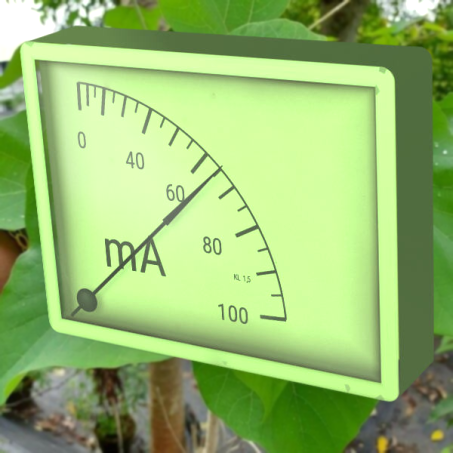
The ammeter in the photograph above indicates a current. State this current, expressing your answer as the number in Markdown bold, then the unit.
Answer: **65** mA
